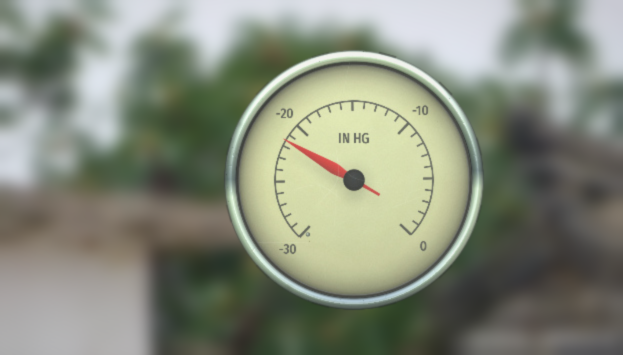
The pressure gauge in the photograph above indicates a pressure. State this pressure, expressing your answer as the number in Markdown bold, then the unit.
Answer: **-21.5** inHg
